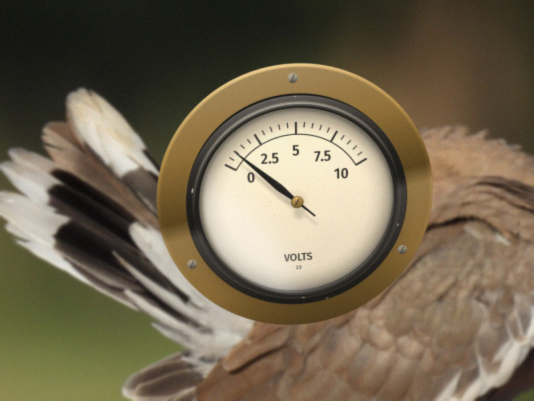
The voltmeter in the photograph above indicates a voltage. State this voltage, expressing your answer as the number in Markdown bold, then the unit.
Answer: **1** V
